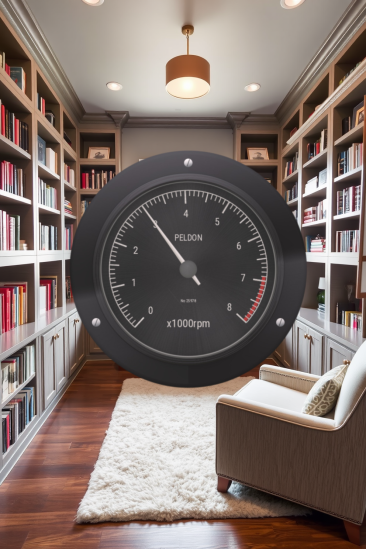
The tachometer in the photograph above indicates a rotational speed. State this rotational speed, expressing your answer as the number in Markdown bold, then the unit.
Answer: **3000** rpm
